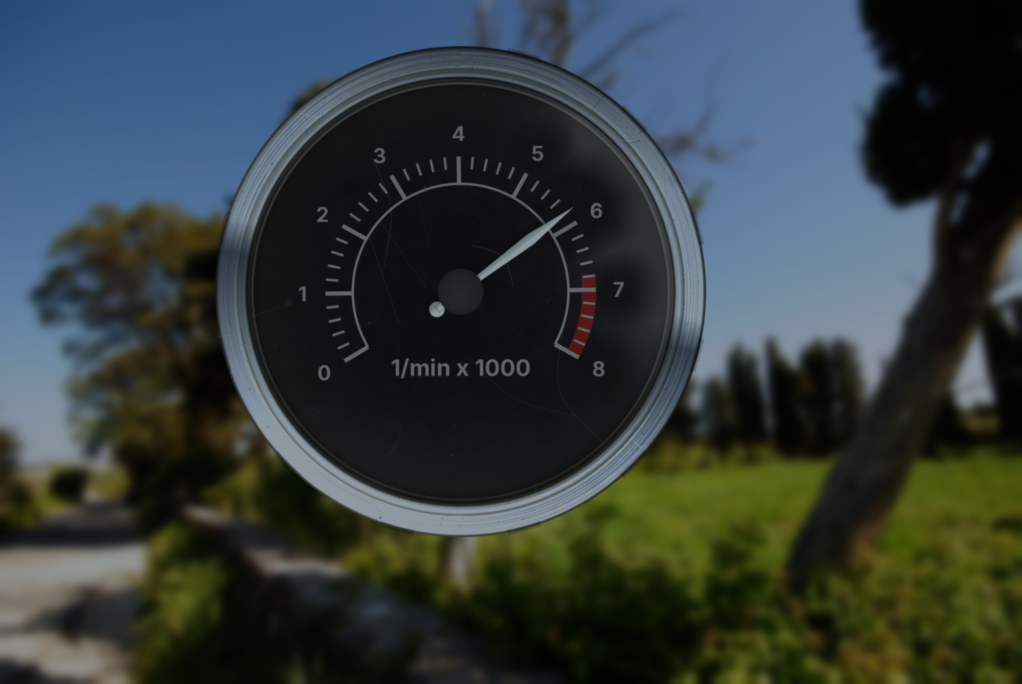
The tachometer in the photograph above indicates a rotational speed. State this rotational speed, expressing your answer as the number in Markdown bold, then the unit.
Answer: **5800** rpm
